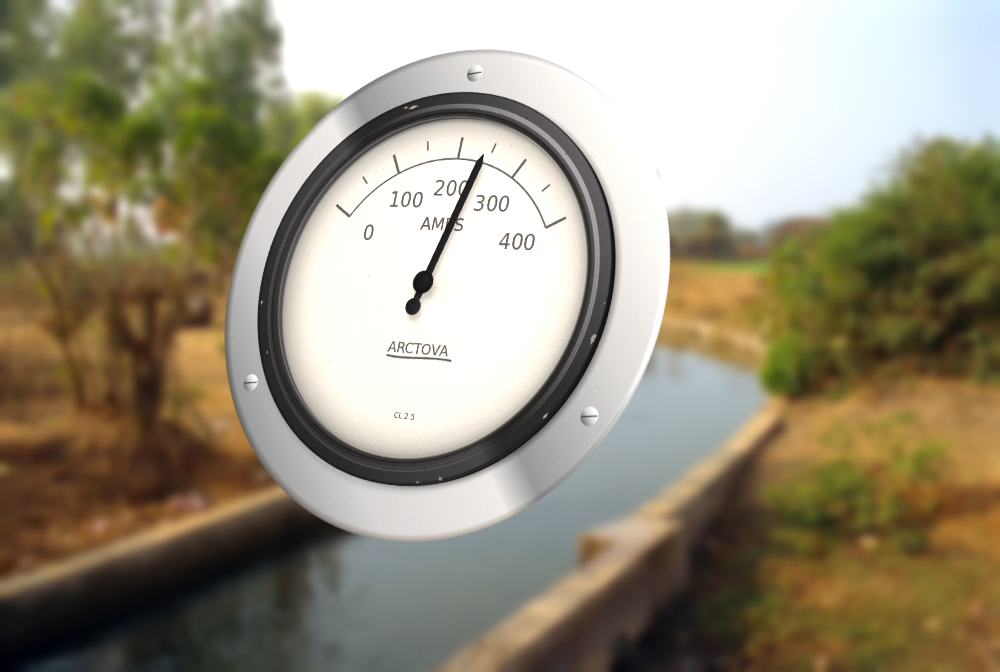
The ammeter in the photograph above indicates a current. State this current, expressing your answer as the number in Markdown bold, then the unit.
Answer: **250** A
